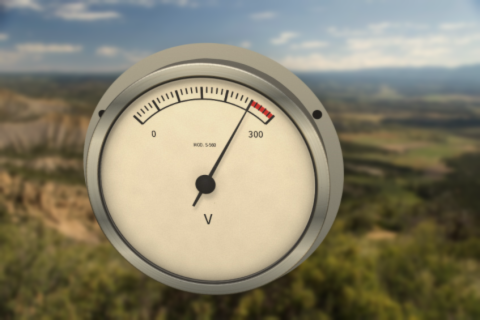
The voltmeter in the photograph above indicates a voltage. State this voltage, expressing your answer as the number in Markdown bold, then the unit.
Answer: **250** V
